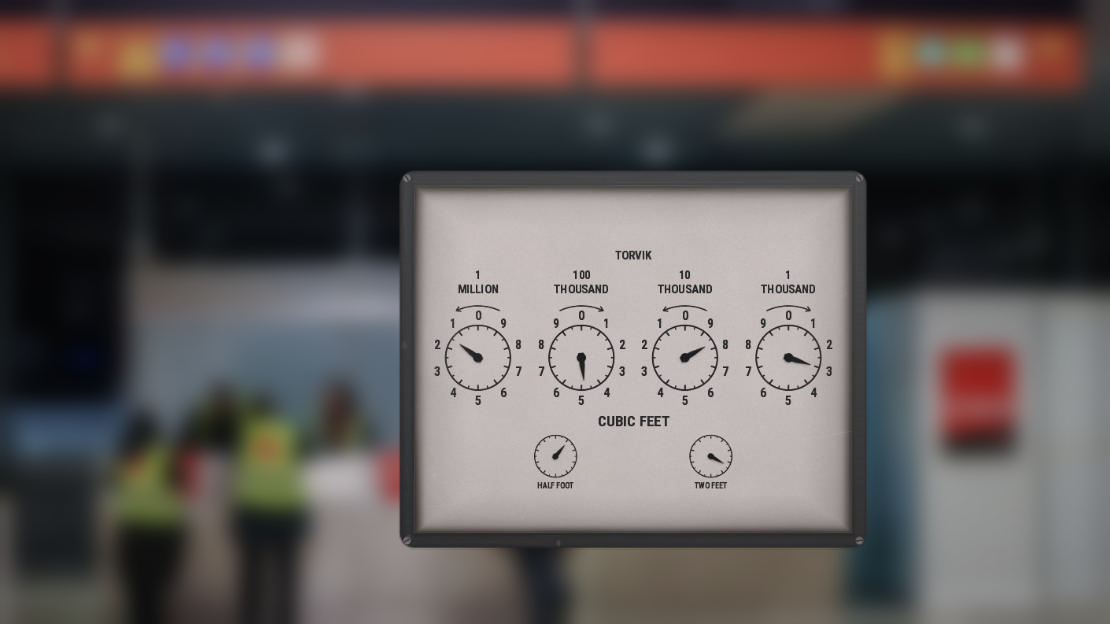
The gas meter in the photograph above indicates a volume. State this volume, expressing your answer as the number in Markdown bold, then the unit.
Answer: **148300** ft³
